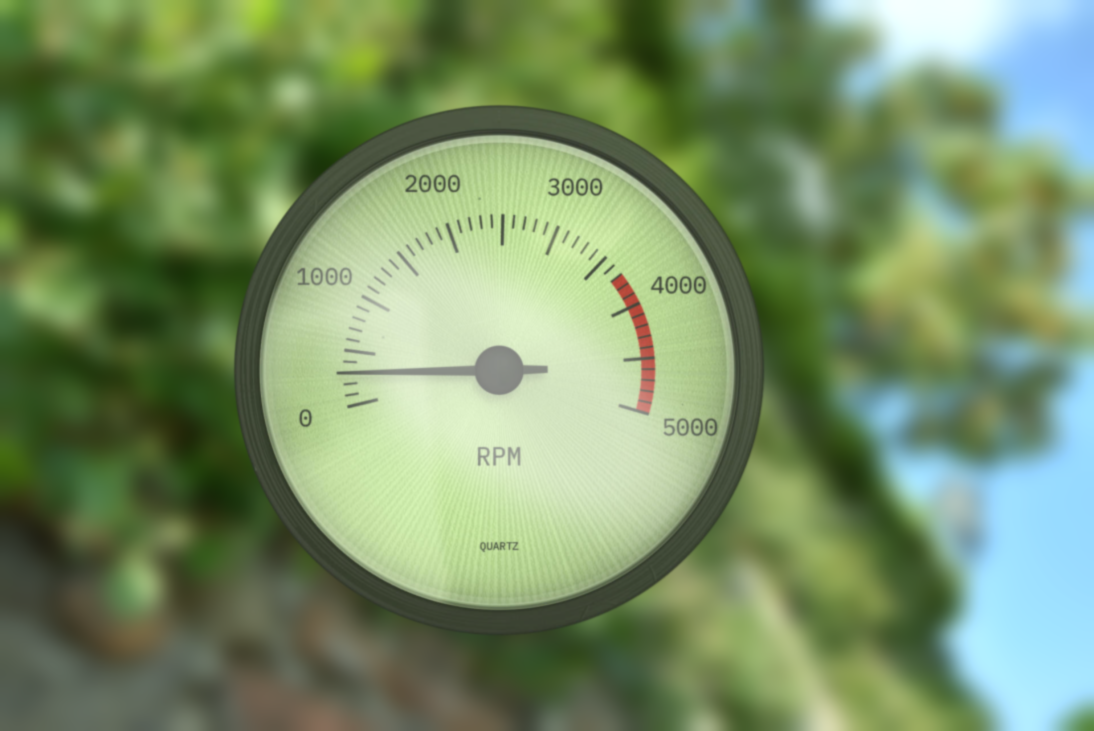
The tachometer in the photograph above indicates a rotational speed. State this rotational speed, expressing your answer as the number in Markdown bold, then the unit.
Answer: **300** rpm
